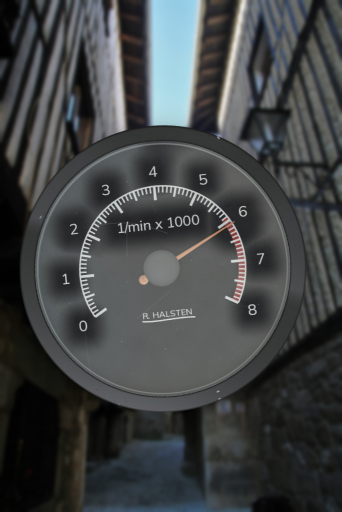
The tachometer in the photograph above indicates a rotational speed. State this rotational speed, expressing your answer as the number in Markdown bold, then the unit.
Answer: **6100** rpm
